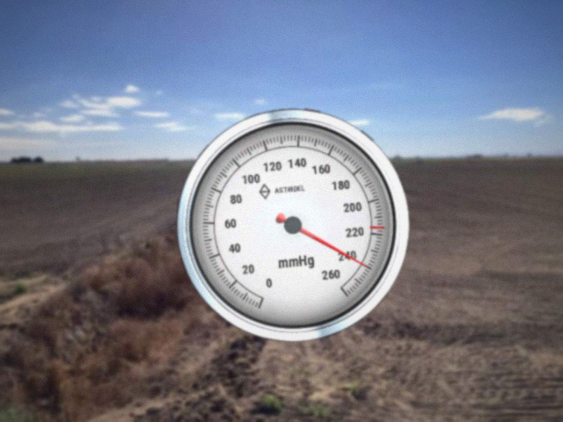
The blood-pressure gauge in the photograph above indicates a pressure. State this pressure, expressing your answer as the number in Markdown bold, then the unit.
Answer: **240** mmHg
